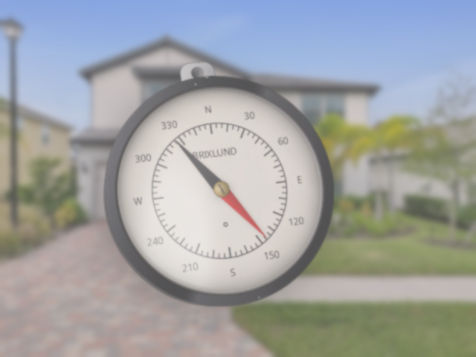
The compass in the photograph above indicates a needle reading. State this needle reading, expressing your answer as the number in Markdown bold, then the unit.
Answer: **145** °
